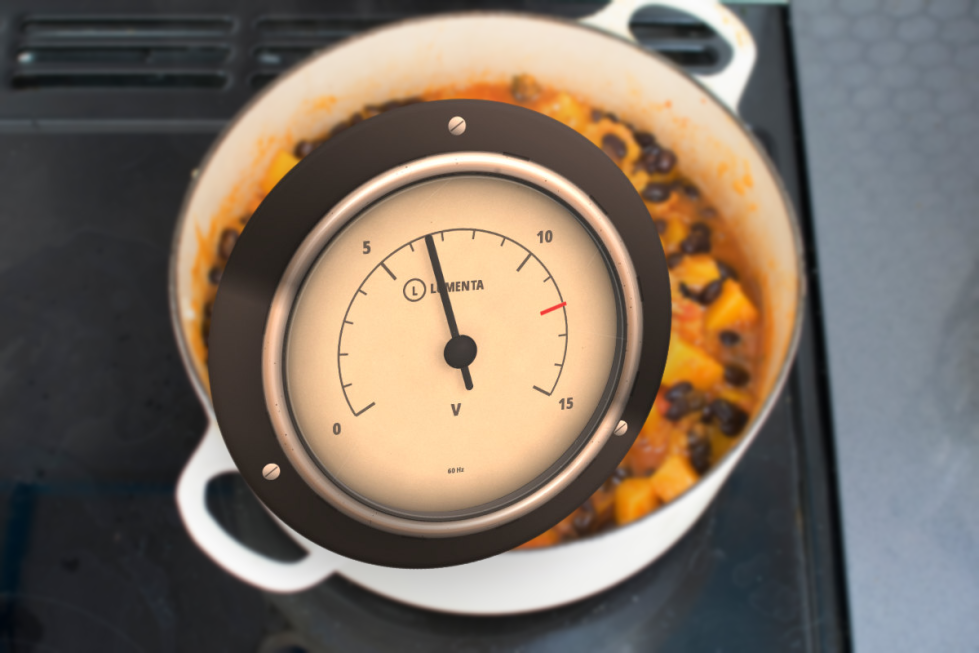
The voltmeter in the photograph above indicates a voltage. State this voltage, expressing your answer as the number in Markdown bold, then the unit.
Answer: **6.5** V
